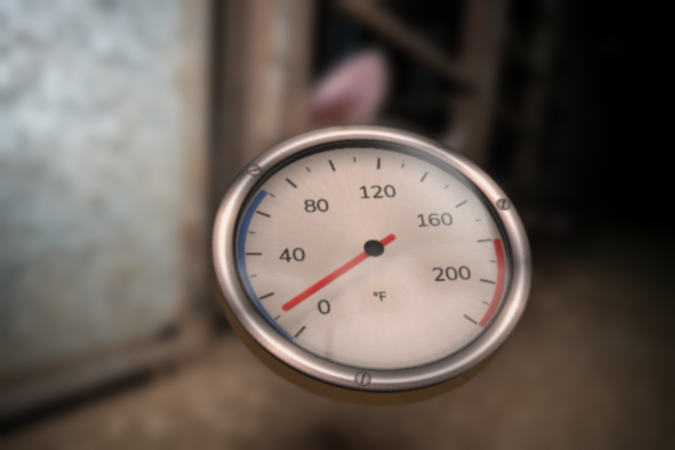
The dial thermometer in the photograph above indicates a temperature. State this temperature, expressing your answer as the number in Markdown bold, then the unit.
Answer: **10** °F
